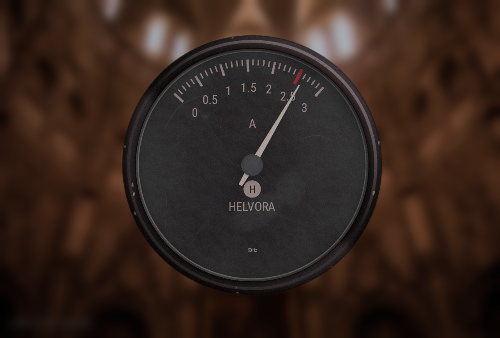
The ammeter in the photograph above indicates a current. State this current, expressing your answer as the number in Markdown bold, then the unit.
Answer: **2.6** A
